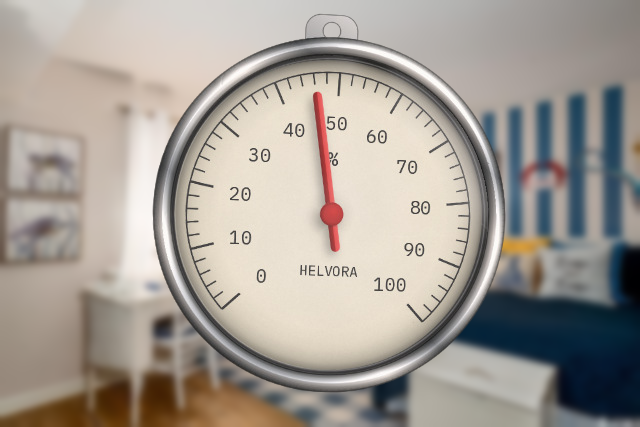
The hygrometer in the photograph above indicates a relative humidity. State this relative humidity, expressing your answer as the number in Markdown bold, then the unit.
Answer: **46** %
